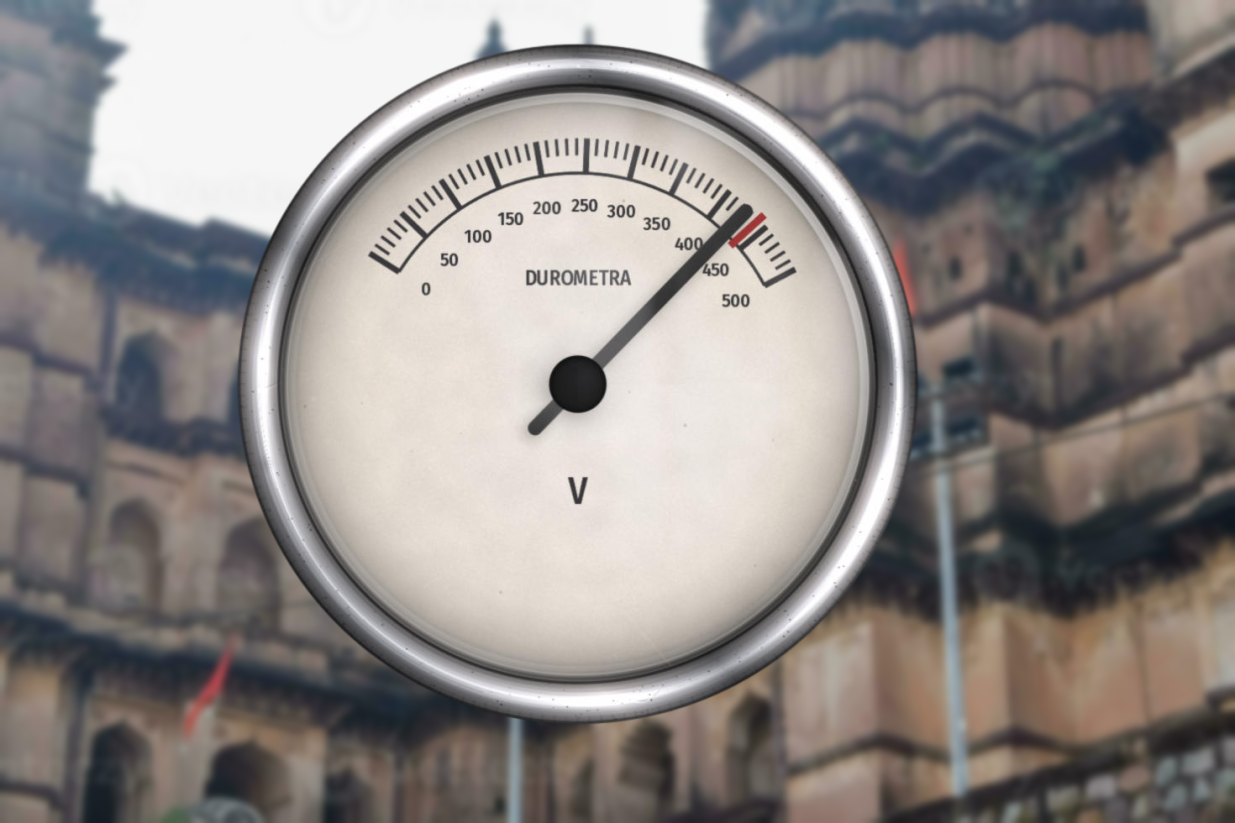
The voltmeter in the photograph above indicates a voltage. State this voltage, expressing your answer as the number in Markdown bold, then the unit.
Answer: **425** V
